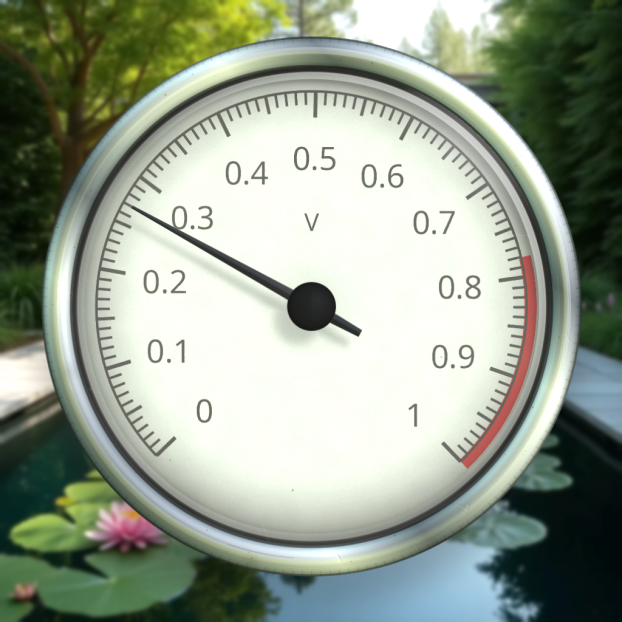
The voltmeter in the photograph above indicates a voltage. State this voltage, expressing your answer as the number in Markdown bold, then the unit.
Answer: **0.27** V
